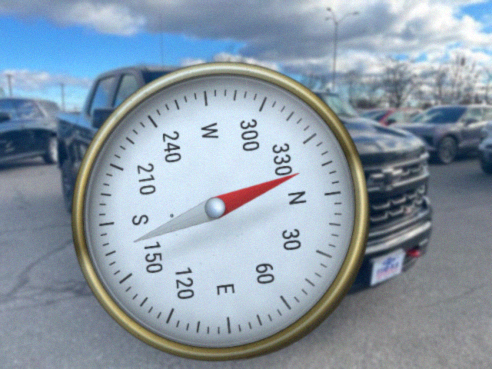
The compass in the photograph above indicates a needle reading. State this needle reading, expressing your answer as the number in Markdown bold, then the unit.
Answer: **345** °
